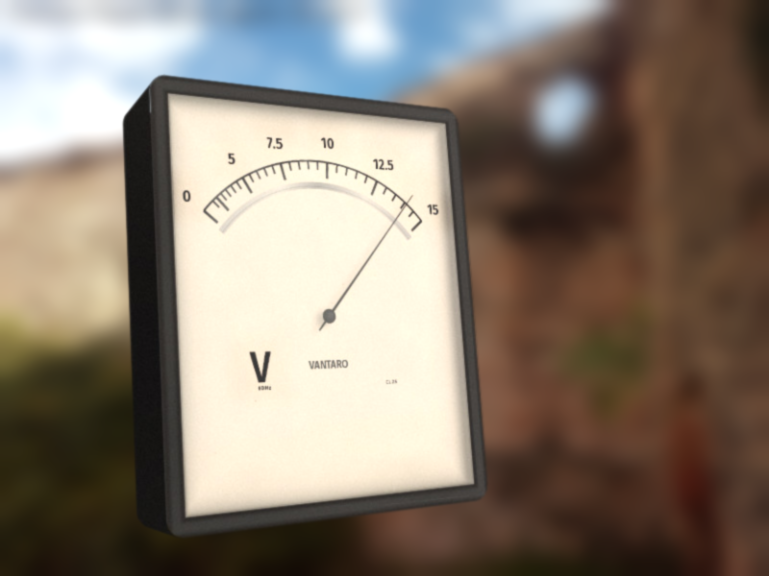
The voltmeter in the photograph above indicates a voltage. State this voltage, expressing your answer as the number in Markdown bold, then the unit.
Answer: **14** V
